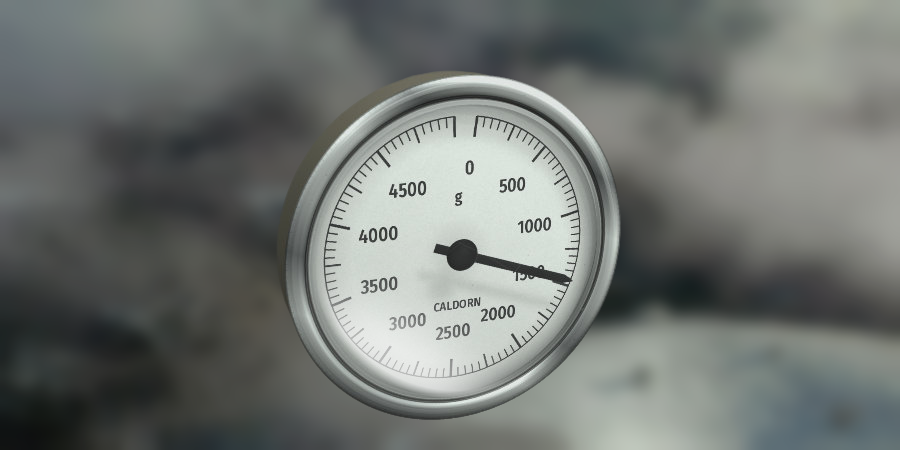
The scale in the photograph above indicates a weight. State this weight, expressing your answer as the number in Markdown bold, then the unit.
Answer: **1450** g
